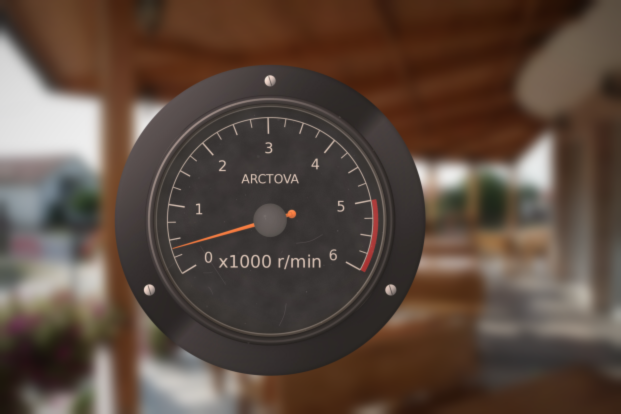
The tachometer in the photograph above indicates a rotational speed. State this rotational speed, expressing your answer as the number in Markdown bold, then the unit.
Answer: **375** rpm
